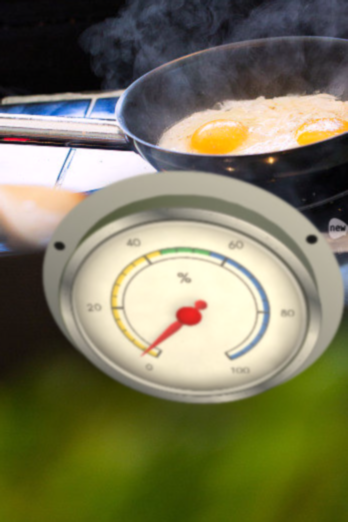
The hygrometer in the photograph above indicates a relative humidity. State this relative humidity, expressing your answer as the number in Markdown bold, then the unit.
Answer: **4** %
